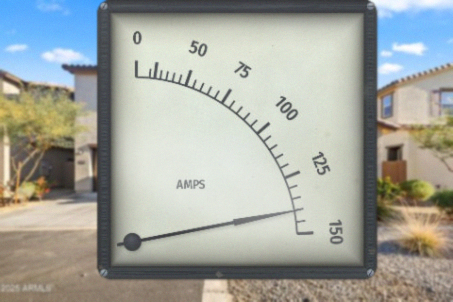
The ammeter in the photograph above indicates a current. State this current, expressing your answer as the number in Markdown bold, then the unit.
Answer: **140** A
